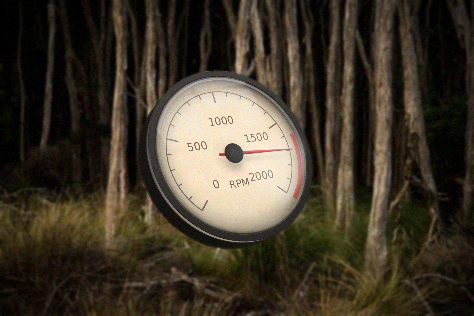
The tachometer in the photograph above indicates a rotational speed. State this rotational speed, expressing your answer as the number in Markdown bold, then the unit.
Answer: **1700** rpm
